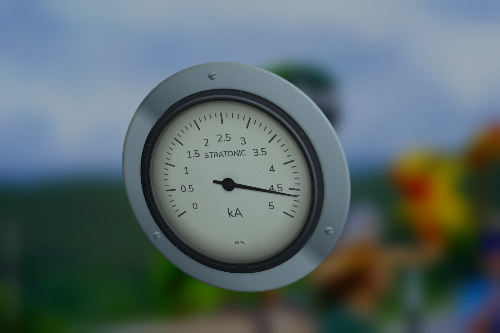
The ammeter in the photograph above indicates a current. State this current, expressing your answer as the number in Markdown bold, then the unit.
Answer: **4.6** kA
